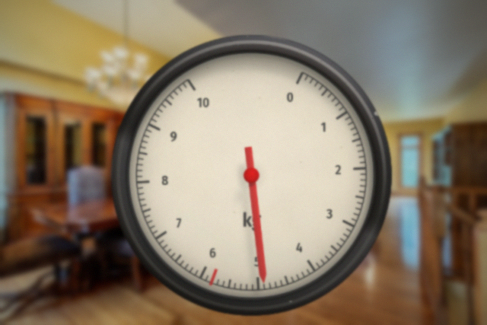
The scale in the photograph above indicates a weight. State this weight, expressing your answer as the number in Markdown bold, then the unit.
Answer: **4.9** kg
